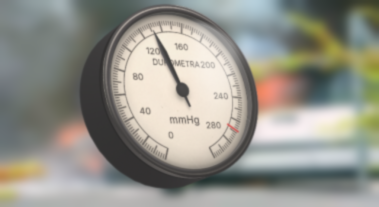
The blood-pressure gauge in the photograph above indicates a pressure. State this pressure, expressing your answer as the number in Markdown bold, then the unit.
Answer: **130** mmHg
